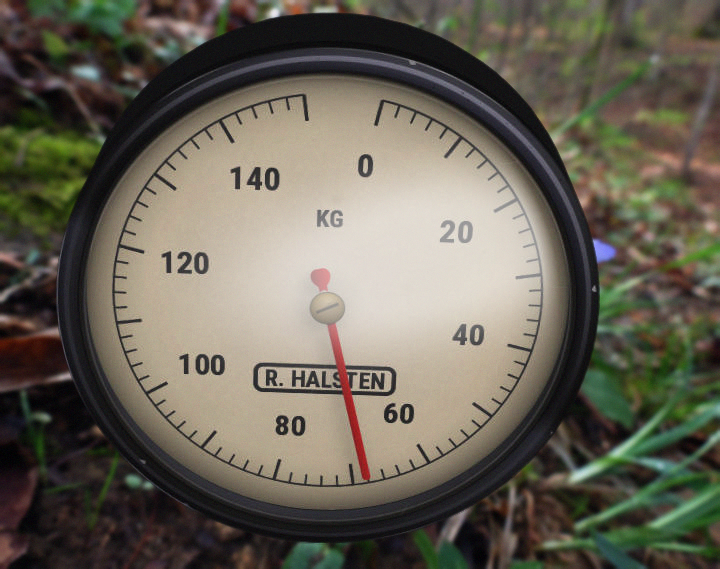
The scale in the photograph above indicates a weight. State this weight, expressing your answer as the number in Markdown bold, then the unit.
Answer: **68** kg
